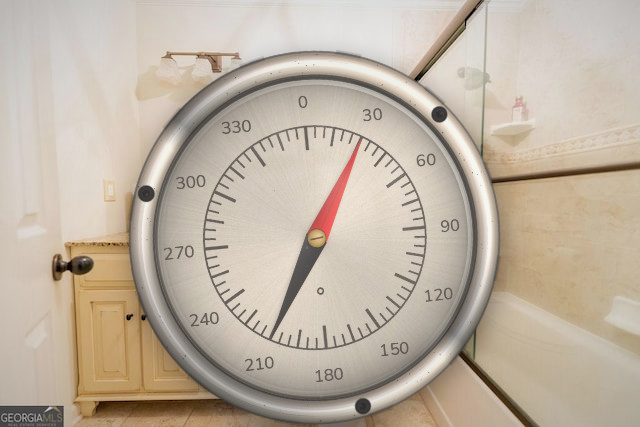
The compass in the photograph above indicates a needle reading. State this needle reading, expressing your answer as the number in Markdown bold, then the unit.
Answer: **30** °
